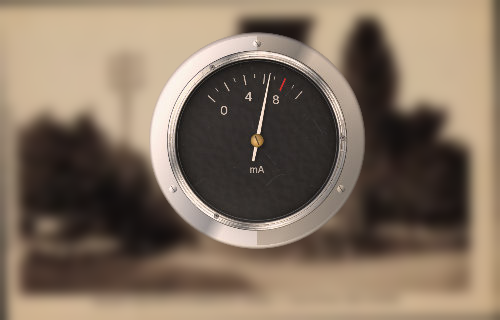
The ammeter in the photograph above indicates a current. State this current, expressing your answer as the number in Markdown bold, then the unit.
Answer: **6.5** mA
